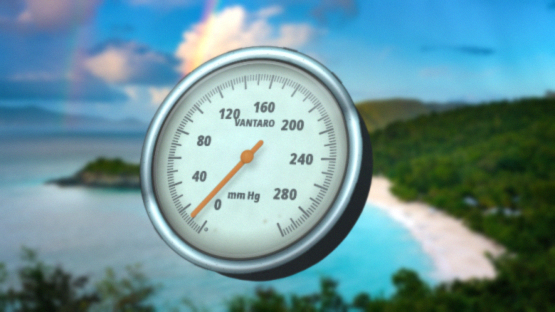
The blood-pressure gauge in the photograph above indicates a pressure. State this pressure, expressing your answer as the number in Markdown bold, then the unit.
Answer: **10** mmHg
